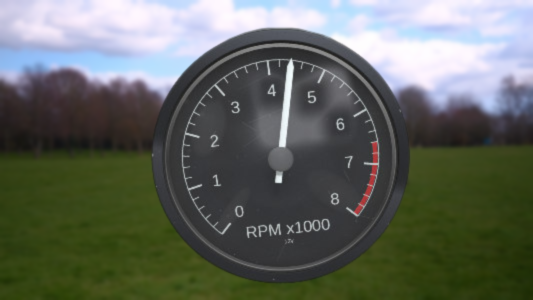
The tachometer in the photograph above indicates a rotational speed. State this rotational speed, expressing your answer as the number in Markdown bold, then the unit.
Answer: **4400** rpm
